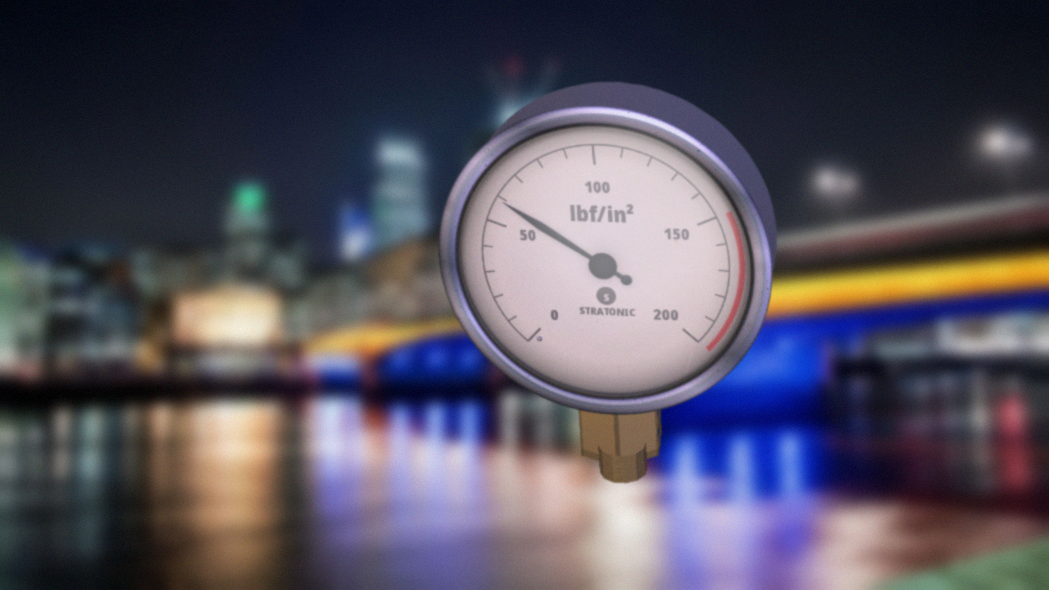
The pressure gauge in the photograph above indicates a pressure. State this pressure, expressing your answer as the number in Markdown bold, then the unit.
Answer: **60** psi
